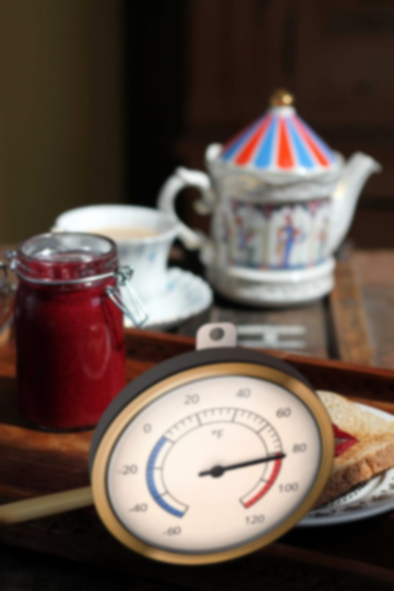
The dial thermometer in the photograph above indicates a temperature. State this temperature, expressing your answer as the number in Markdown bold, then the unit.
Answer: **80** °F
